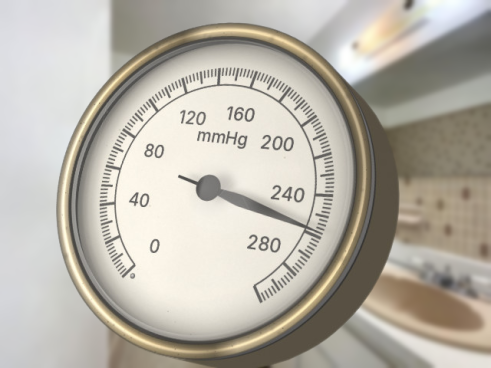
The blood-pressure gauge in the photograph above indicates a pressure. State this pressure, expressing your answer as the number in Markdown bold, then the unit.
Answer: **258** mmHg
